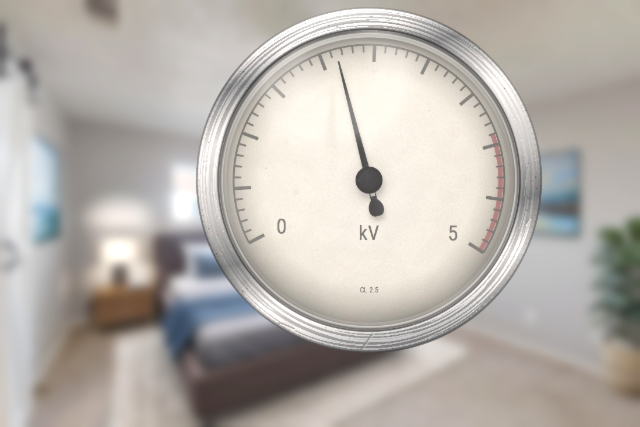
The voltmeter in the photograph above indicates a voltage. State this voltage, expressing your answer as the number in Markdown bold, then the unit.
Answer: **2.15** kV
